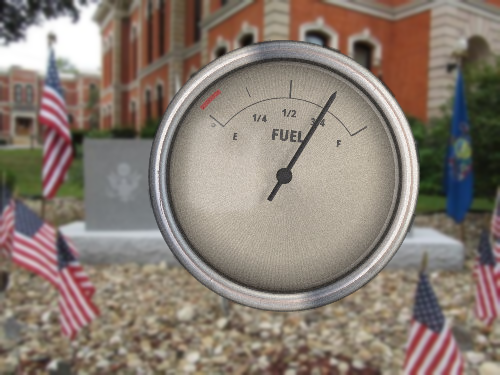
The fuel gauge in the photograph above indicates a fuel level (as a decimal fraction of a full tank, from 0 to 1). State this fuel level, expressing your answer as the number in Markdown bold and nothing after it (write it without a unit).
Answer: **0.75**
